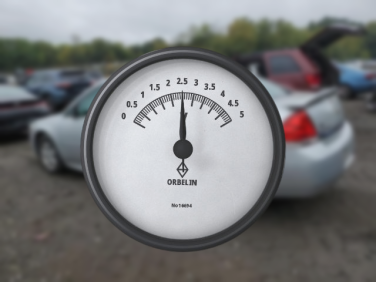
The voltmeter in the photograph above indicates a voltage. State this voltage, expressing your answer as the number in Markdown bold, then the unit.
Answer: **2.5** V
